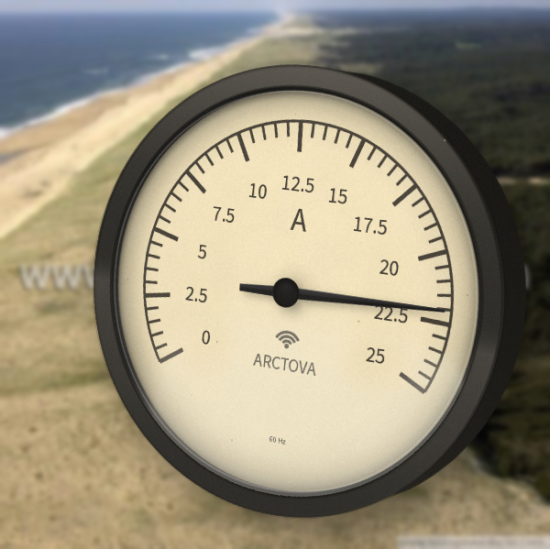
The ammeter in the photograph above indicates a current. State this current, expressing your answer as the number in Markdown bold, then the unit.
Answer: **22** A
